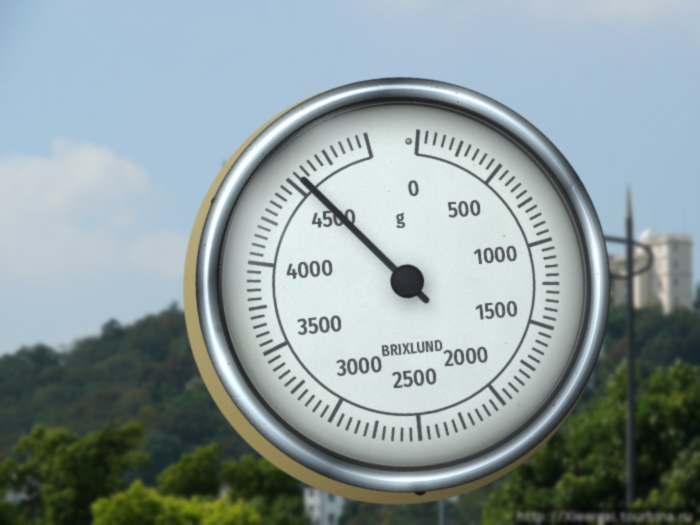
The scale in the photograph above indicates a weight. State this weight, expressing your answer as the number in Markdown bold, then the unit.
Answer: **4550** g
